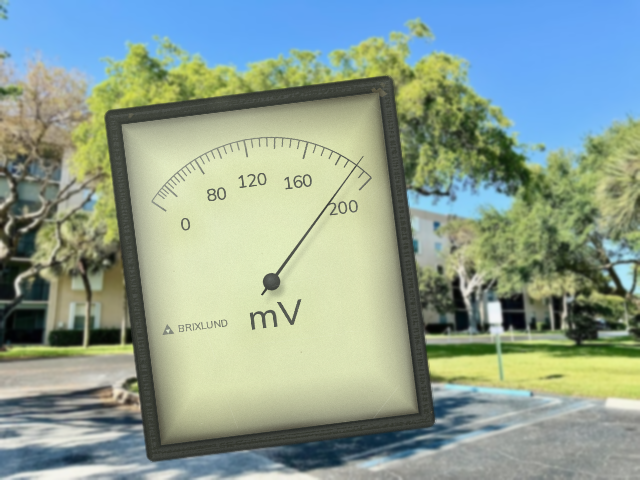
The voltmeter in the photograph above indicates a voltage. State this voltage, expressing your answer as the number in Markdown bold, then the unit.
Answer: **190** mV
